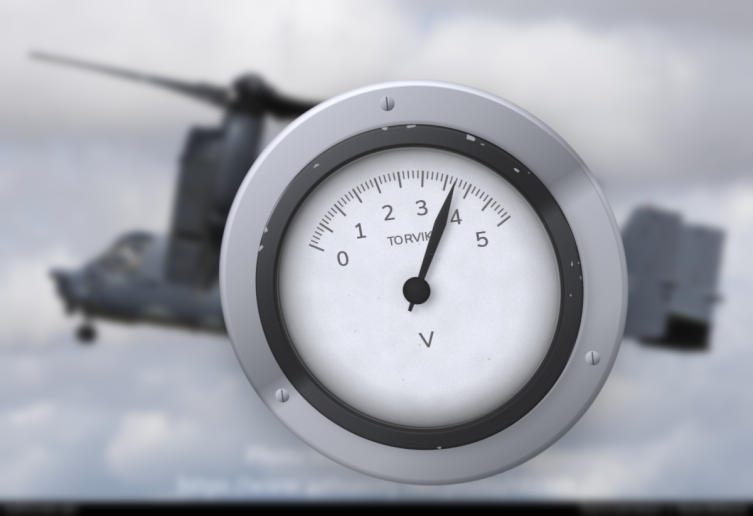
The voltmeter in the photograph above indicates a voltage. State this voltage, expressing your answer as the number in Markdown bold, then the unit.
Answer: **3.7** V
